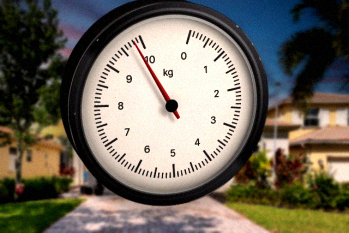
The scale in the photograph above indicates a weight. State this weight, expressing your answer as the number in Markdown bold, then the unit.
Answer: **9.8** kg
